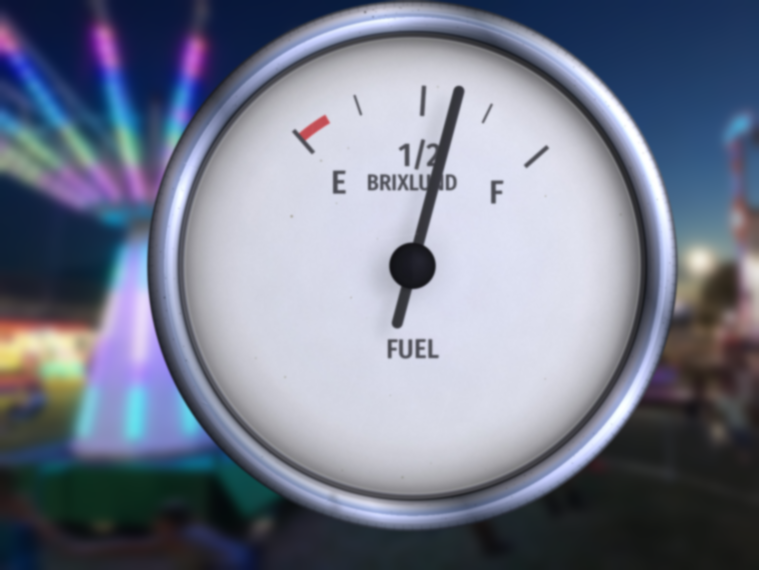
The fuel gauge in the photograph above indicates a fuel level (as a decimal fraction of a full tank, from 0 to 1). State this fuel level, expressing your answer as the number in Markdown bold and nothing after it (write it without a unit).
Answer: **0.625**
